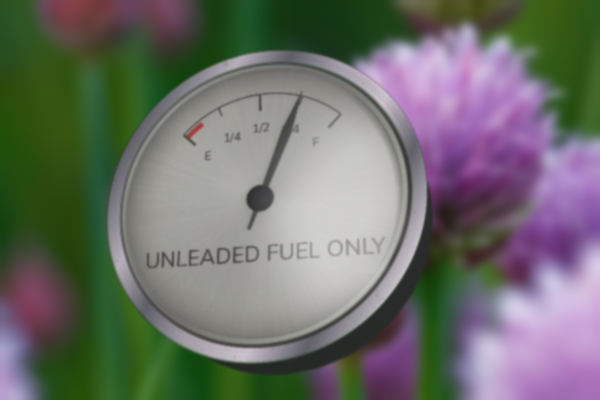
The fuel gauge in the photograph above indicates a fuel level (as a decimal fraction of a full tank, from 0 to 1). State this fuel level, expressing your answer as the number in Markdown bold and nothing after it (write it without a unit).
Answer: **0.75**
